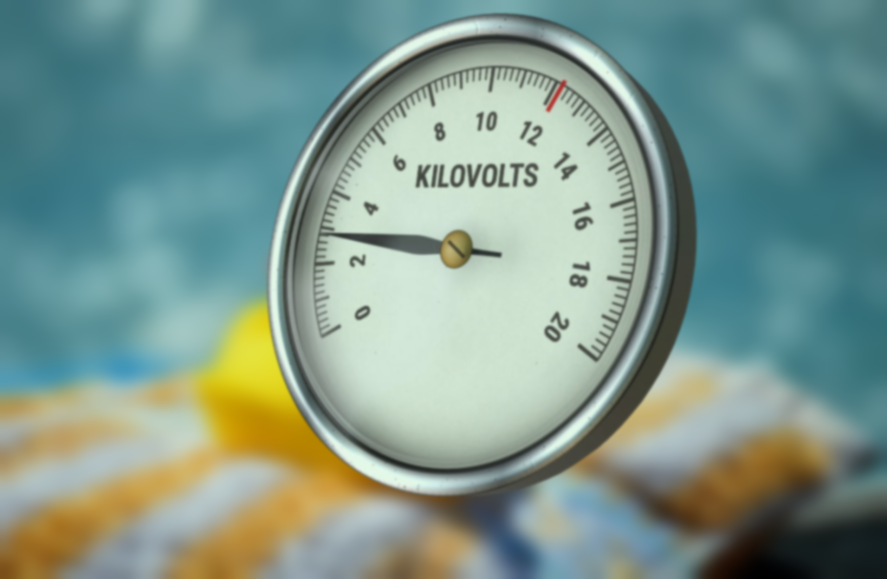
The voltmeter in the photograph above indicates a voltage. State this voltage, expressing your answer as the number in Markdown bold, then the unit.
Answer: **2.8** kV
